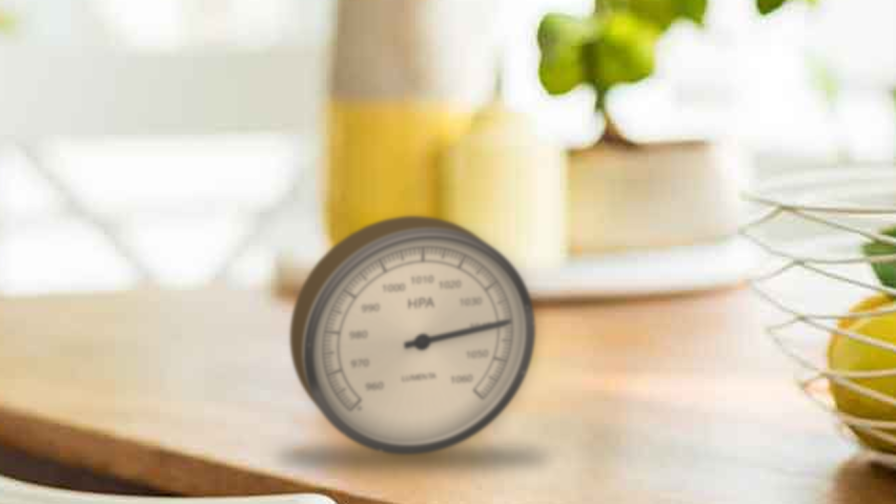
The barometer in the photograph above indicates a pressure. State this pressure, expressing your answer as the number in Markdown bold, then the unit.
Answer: **1040** hPa
